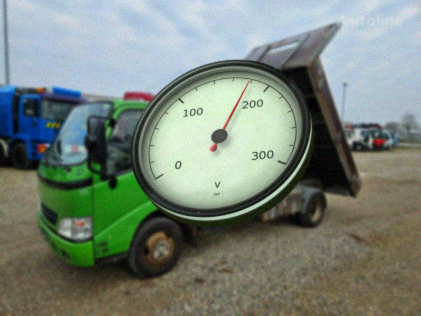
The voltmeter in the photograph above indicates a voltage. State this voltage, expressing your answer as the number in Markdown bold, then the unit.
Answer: **180** V
